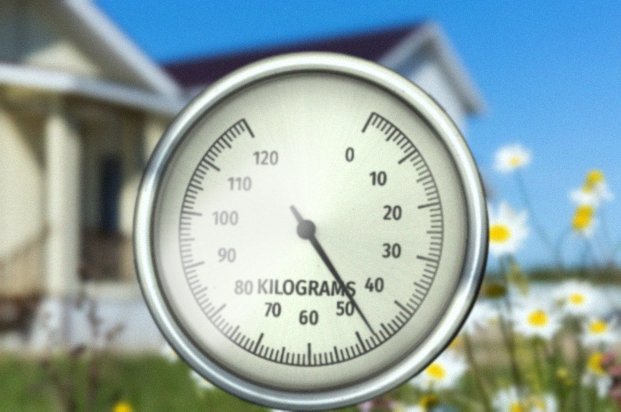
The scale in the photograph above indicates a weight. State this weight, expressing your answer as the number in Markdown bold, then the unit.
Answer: **47** kg
